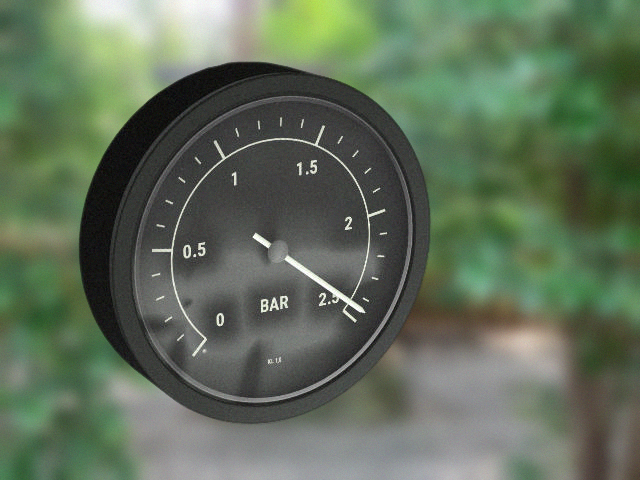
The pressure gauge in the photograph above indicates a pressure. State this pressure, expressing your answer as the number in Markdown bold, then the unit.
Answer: **2.45** bar
